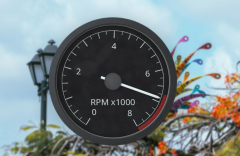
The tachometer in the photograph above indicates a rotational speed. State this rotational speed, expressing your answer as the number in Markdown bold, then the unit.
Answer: **6875** rpm
